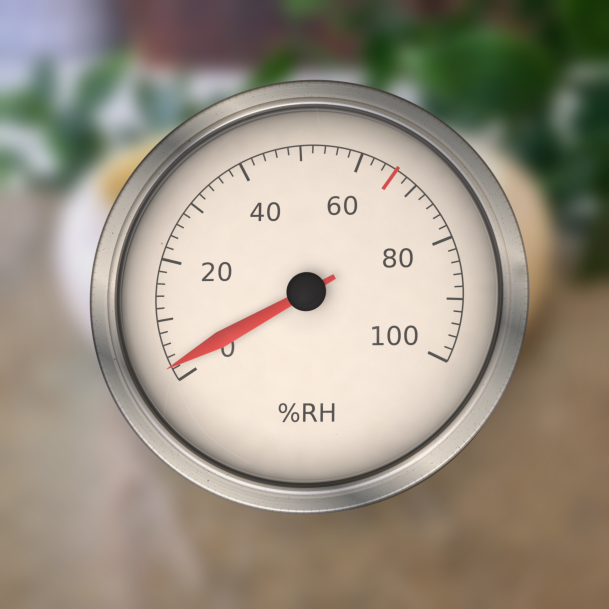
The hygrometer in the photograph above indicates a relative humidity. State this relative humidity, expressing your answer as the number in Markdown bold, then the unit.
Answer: **2** %
